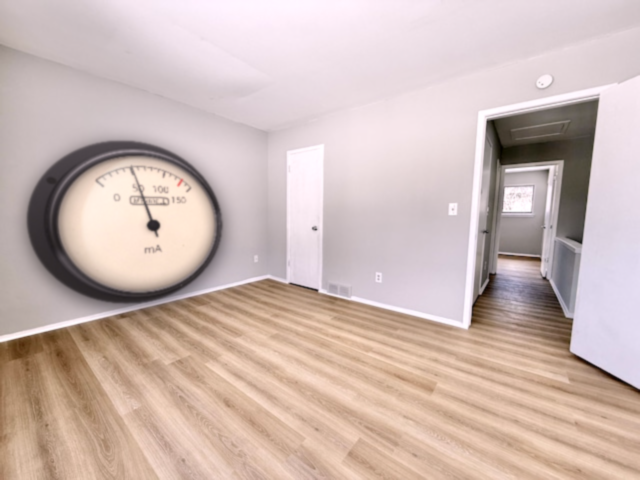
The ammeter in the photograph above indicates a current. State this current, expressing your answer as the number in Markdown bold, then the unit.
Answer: **50** mA
